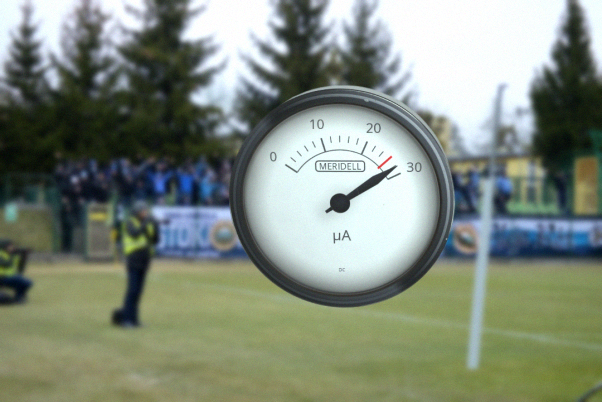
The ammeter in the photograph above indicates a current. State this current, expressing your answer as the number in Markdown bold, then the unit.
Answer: **28** µA
